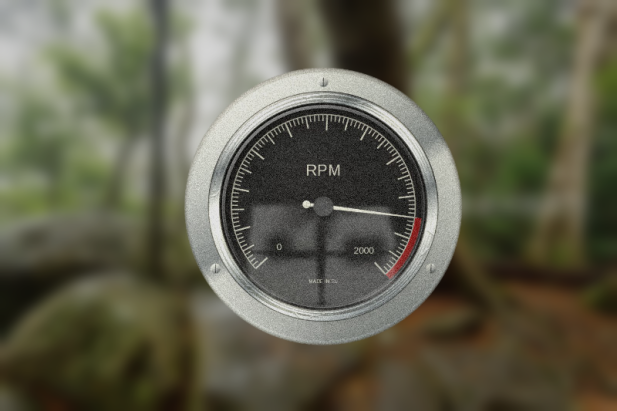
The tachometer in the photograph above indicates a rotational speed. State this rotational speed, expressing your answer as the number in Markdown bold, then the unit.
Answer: **1700** rpm
